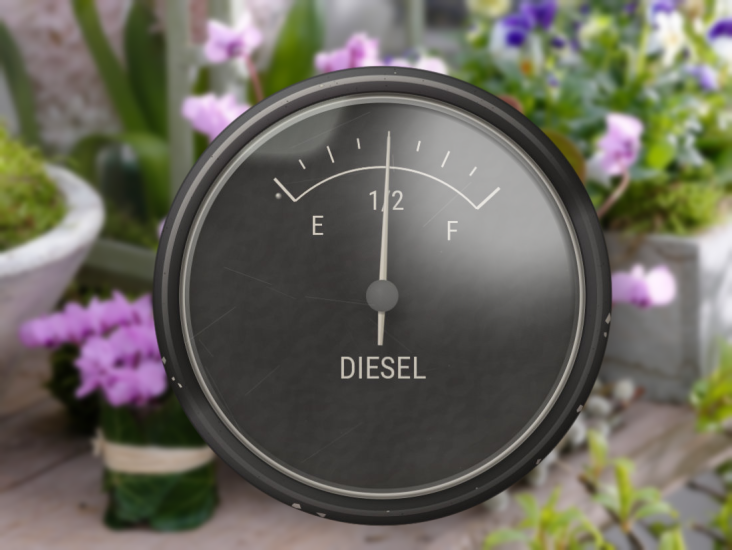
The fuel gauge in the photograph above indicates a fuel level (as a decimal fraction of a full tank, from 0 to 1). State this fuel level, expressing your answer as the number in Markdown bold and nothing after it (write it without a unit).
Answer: **0.5**
